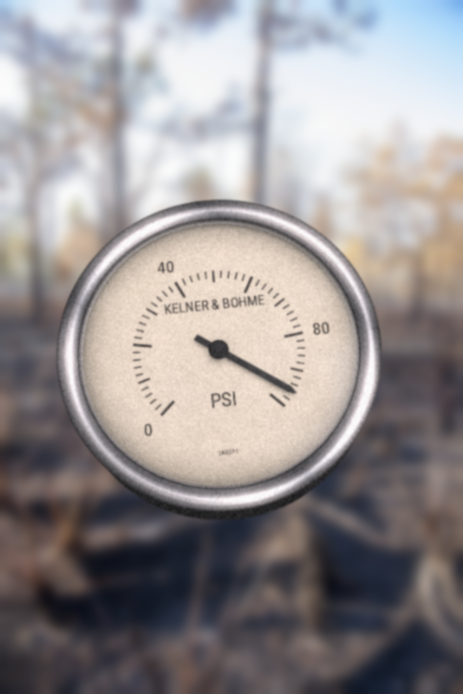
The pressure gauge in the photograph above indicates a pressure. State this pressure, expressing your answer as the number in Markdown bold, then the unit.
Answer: **96** psi
